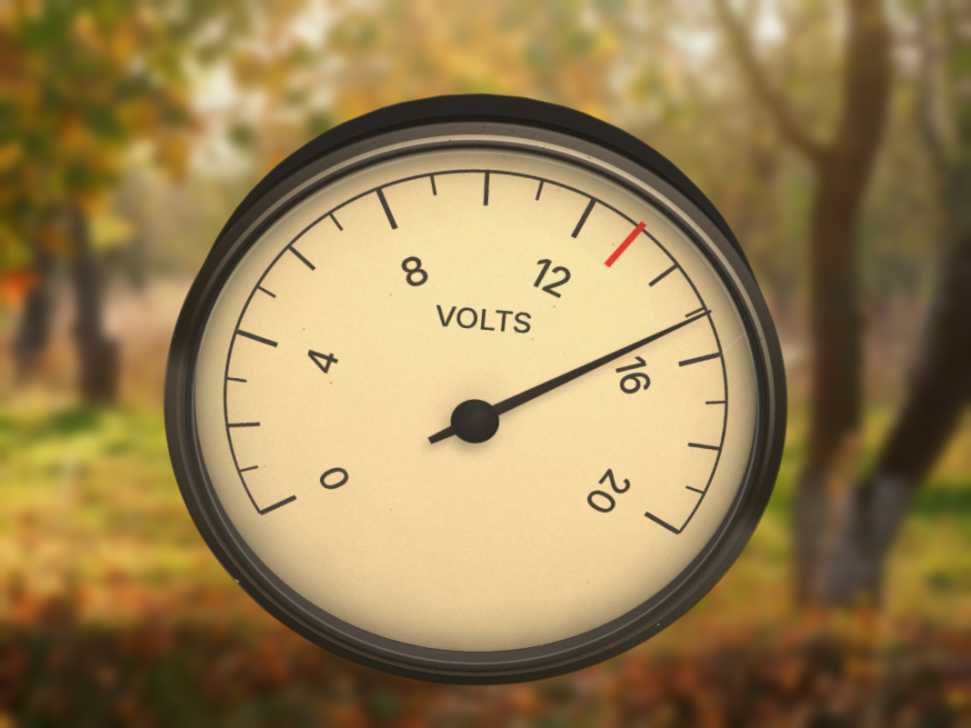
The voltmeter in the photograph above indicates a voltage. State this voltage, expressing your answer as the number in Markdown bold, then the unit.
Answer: **15** V
